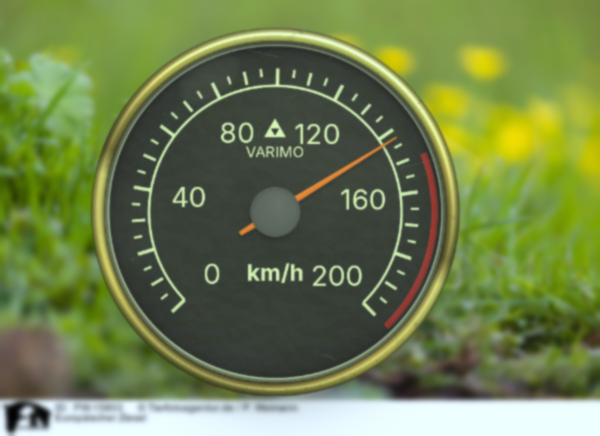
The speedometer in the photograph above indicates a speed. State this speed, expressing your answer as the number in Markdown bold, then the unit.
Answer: **142.5** km/h
